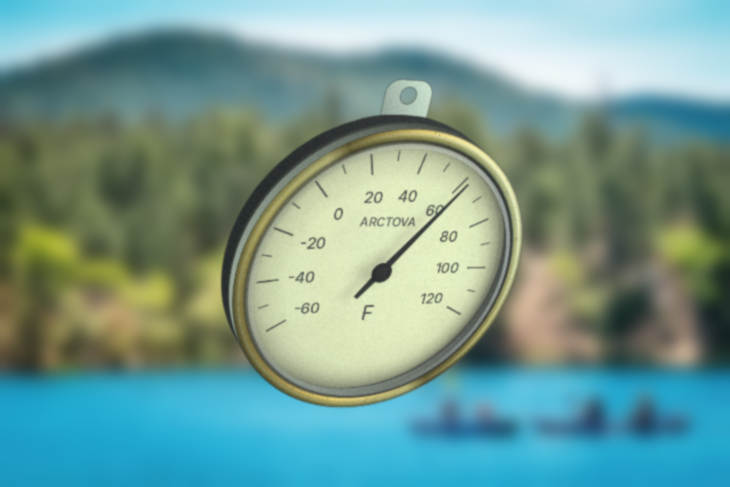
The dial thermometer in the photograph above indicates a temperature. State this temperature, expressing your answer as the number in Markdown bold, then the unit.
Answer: **60** °F
